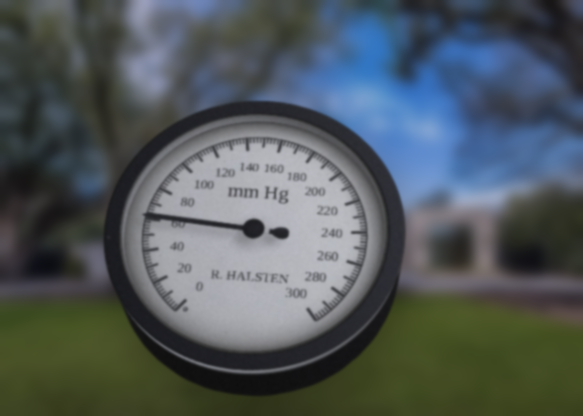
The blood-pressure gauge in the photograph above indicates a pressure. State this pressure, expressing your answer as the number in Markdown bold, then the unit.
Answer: **60** mmHg
